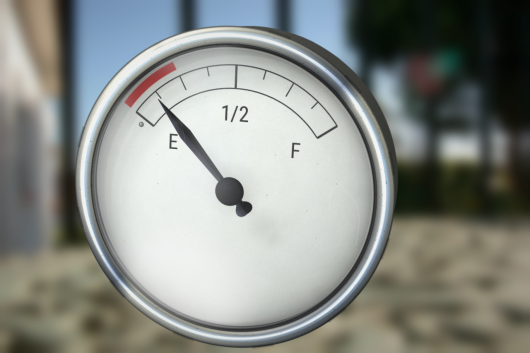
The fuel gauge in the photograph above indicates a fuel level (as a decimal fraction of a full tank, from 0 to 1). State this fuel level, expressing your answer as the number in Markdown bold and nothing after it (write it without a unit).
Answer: **0.125**
